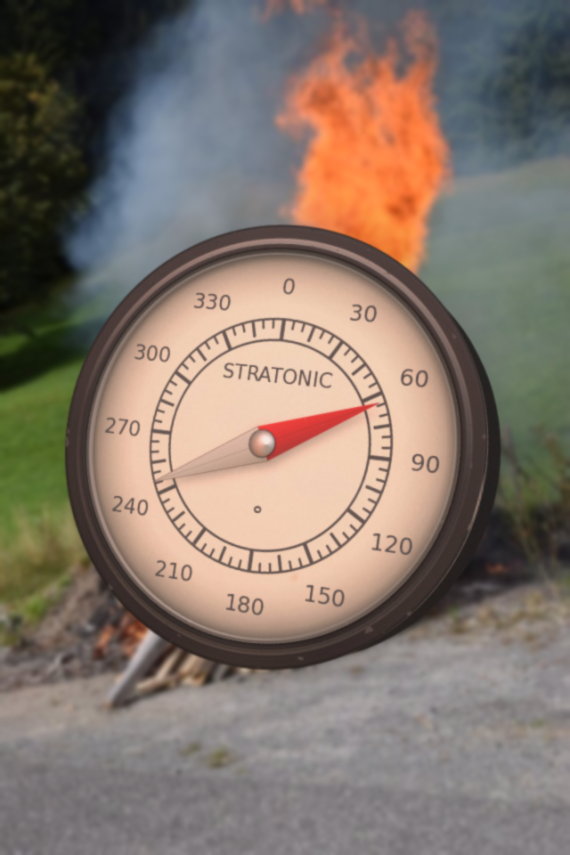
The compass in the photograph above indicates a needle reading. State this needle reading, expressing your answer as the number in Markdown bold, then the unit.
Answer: **65** °
